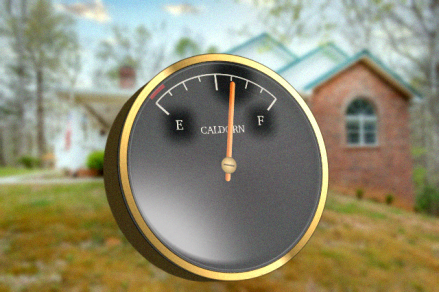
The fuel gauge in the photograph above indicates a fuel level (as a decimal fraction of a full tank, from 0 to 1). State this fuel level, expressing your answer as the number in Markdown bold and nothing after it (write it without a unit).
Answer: **0.625**
